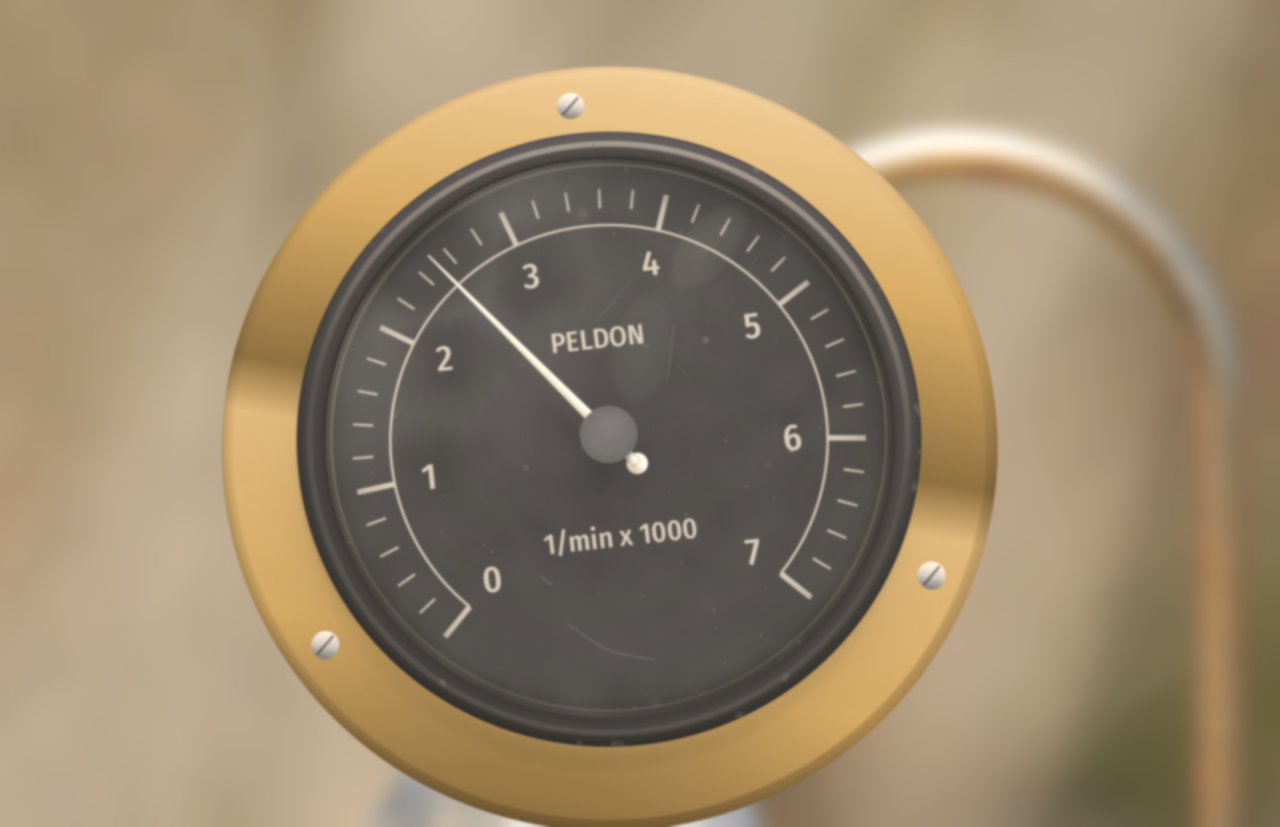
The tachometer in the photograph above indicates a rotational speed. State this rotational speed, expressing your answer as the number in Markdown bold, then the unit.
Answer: **2500** rpm
